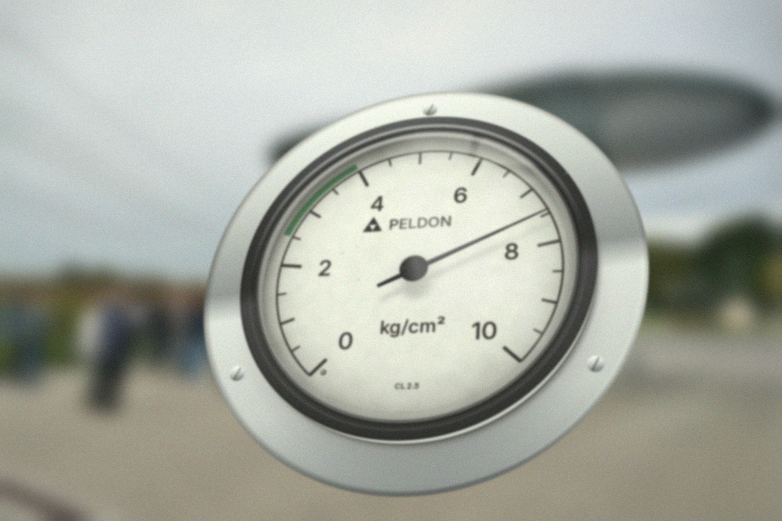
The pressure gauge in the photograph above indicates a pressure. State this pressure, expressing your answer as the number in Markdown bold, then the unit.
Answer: **7.5** kg/cm²
